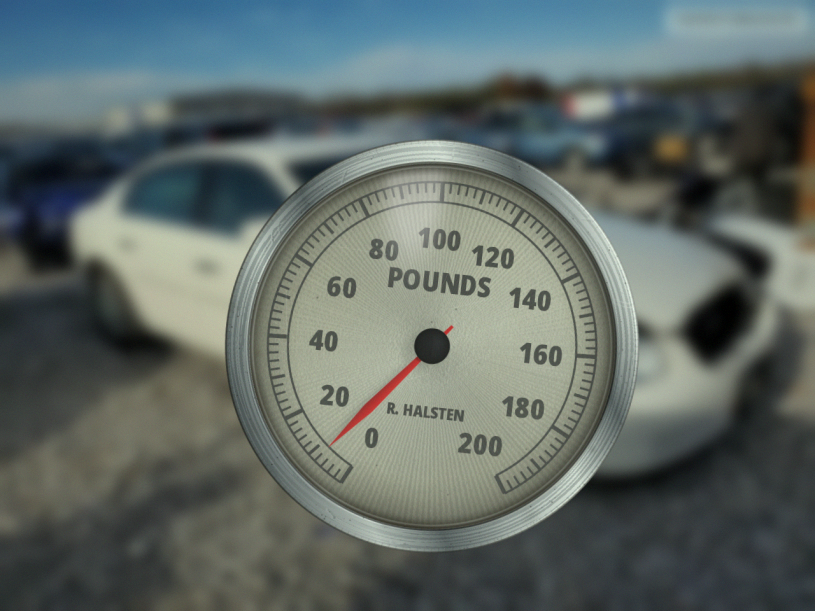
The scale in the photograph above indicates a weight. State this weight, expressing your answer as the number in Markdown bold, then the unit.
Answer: **8** lb
